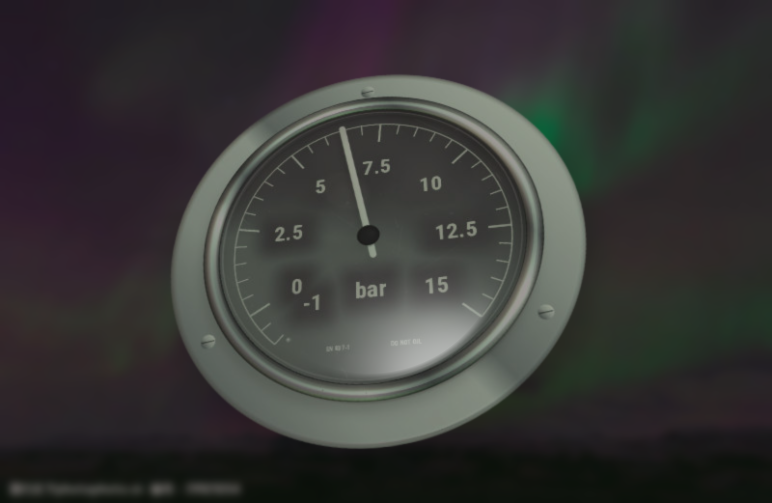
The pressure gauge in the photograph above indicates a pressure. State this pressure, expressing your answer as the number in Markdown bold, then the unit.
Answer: **6.5** bar
